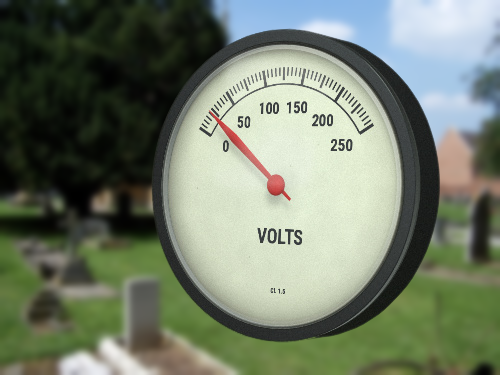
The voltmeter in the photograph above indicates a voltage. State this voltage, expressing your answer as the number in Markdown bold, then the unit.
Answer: **25** V
